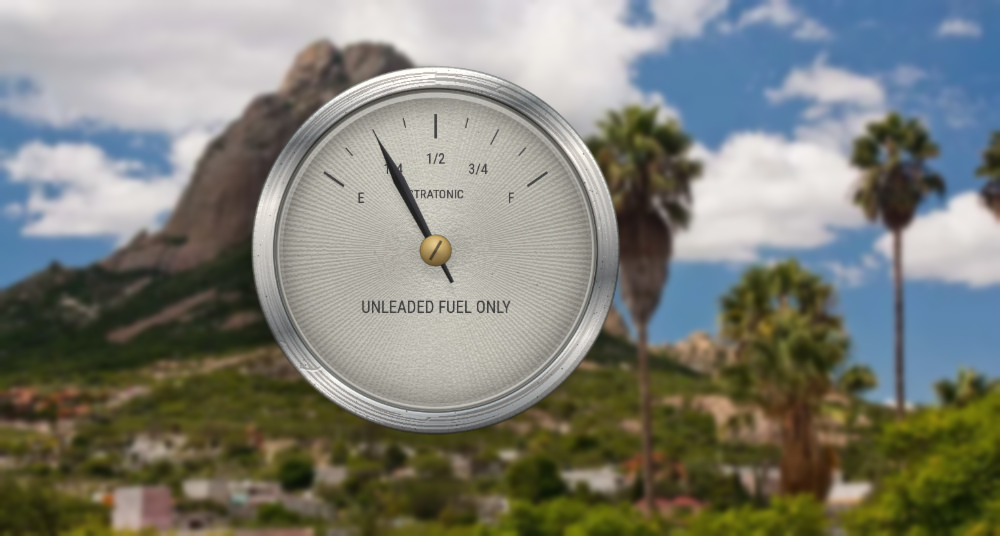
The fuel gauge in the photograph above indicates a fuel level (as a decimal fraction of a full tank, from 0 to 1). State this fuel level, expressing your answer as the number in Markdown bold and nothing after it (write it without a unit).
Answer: **0.25**
